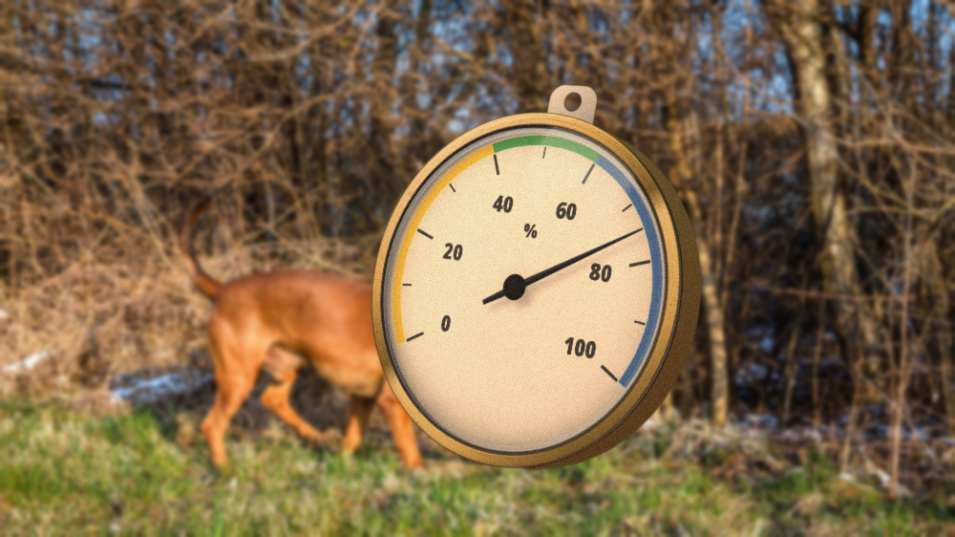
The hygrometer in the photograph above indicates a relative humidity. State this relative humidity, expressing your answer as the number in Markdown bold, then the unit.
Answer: **75** %
